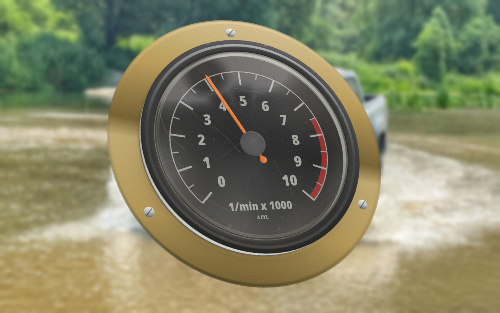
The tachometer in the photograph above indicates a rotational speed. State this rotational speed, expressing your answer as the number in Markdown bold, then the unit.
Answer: **4000** rpm
